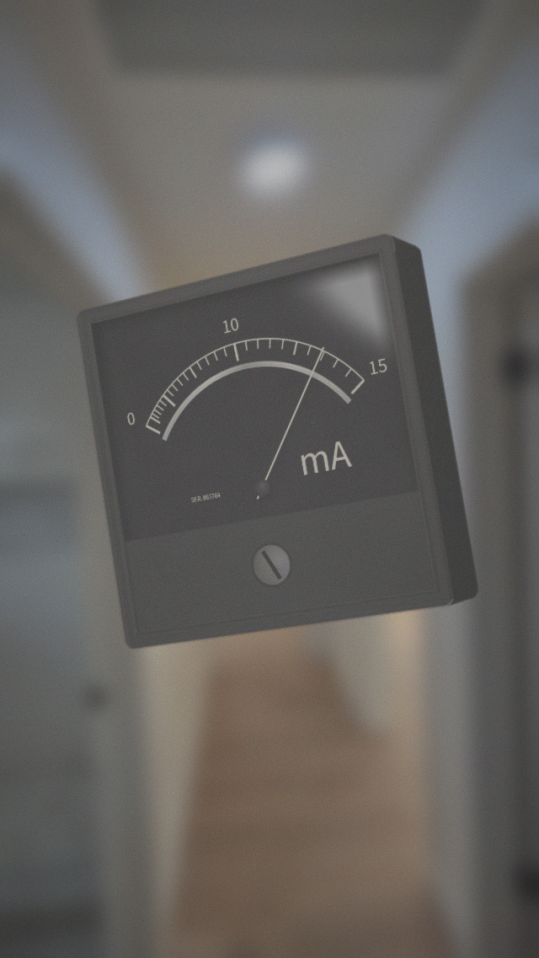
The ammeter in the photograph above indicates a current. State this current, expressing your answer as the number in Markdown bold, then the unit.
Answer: **13.5** mA
